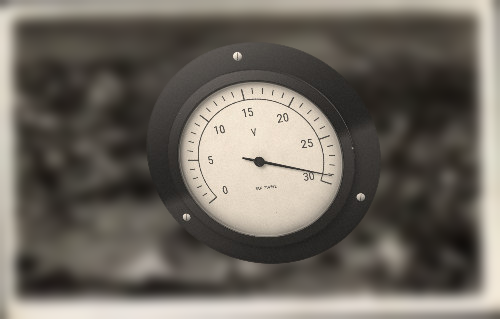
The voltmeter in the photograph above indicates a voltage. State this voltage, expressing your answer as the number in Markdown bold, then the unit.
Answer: **29** V
